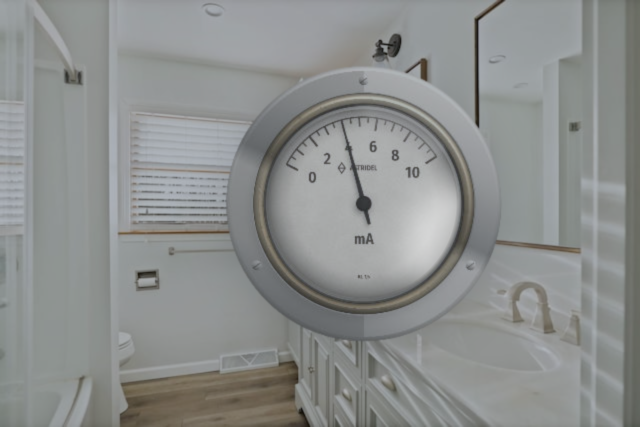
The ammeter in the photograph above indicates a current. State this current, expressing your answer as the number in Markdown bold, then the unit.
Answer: **4** mA
